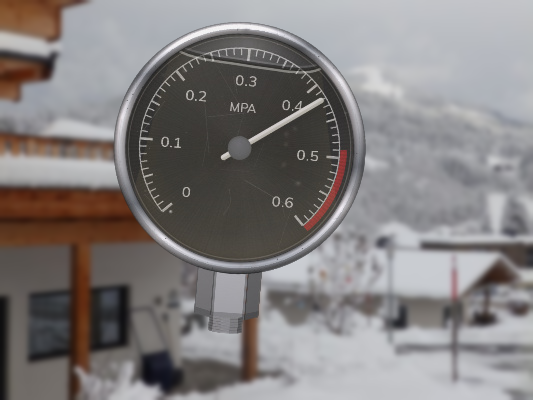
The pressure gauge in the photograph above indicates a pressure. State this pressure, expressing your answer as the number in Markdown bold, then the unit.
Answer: **0.42** MPa
